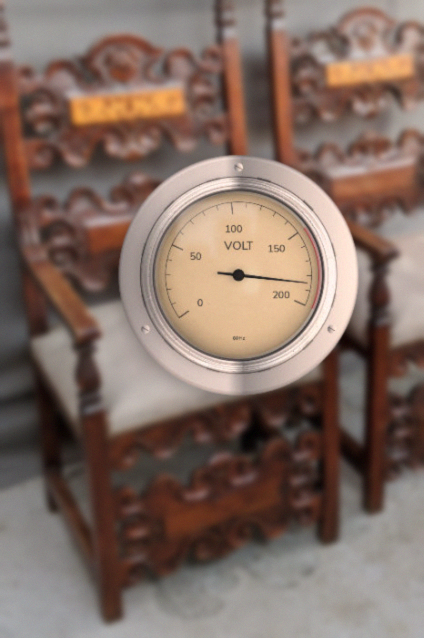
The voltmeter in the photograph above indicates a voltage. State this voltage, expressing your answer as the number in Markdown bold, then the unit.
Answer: **185** V
